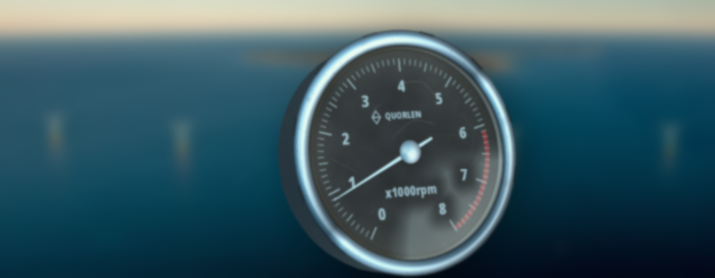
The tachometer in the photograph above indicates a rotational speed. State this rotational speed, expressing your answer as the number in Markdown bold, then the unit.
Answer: **900** rpm
